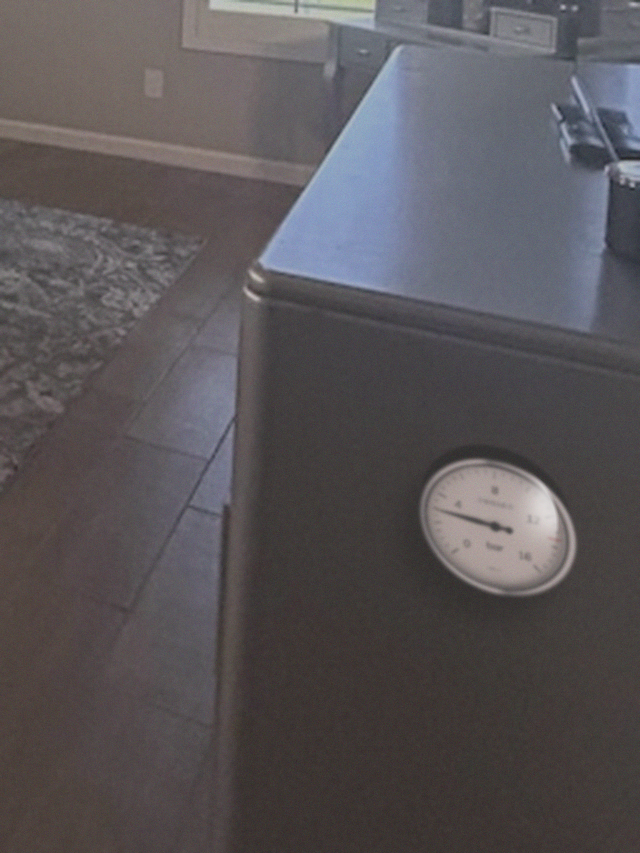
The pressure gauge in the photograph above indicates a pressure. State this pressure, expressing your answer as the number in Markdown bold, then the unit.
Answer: **3** bar
